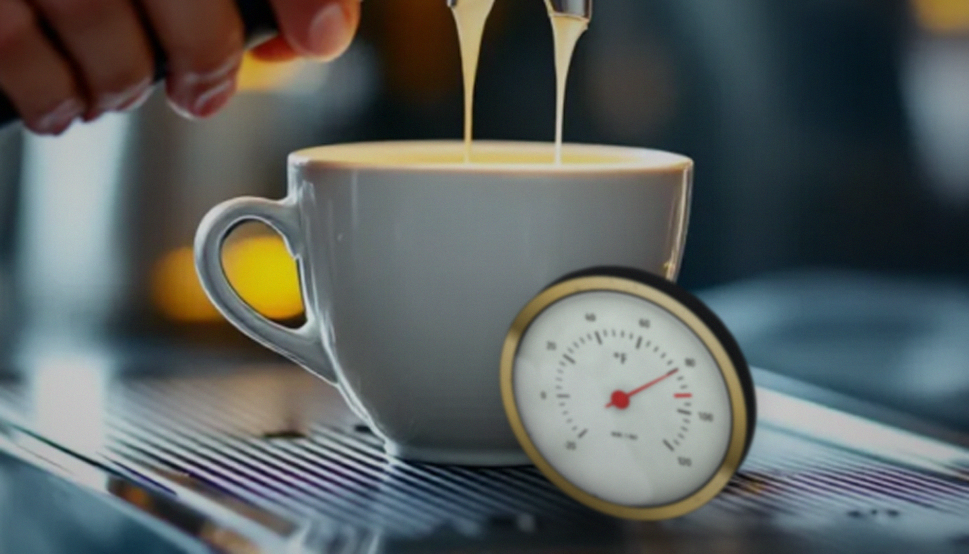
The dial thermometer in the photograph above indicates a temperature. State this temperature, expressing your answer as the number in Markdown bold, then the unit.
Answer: **80** °F
